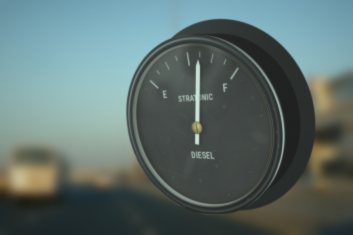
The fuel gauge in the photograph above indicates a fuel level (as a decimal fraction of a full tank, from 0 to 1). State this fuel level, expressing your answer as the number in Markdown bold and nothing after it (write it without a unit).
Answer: **0.625**
